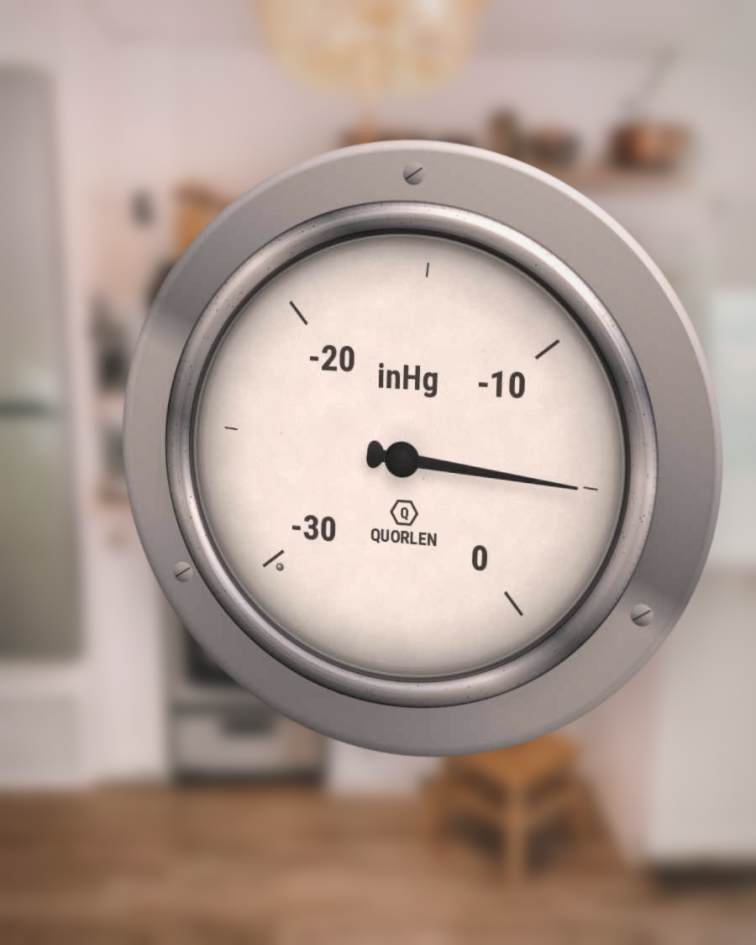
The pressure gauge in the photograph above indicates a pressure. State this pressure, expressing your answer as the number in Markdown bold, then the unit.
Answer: **-5** inHg
